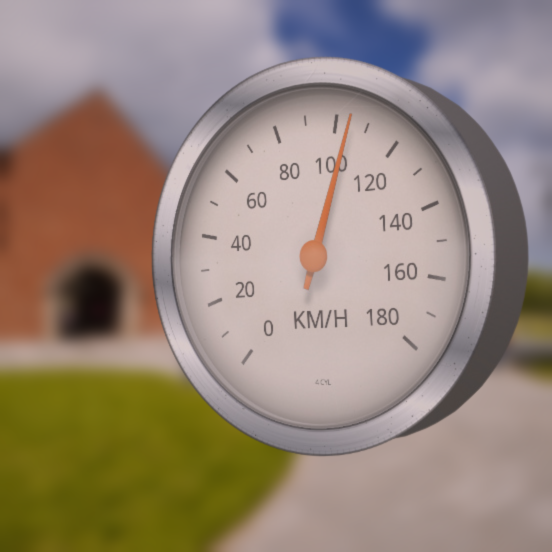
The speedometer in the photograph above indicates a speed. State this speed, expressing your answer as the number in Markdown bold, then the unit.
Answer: **105** km/h
